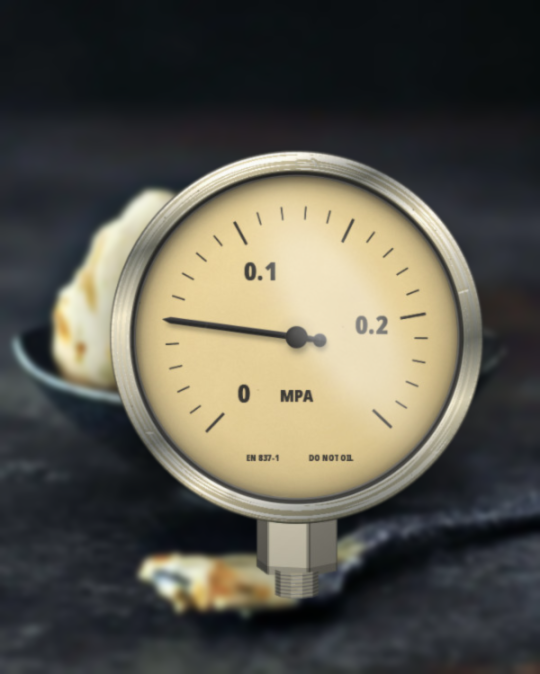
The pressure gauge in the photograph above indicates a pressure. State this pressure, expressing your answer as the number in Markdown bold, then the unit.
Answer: **0.05** MPa
